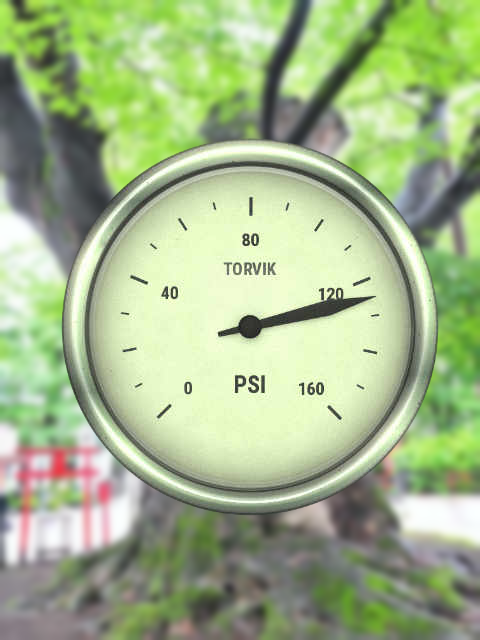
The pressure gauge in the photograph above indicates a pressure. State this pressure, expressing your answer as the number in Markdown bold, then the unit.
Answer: **125** psi
